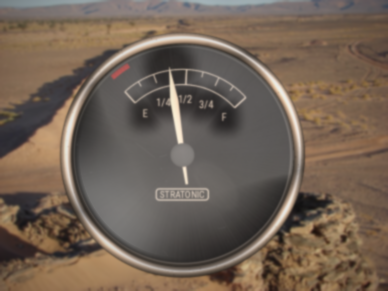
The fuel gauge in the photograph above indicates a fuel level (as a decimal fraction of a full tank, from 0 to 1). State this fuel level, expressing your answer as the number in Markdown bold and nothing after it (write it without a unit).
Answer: **0.375**
